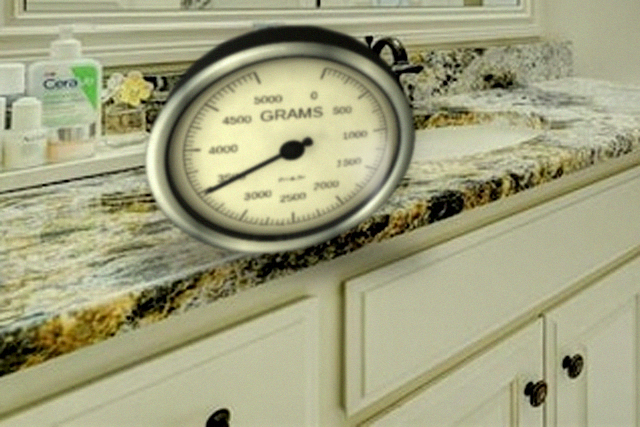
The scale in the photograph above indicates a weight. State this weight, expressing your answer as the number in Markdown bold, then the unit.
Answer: **3500** g
